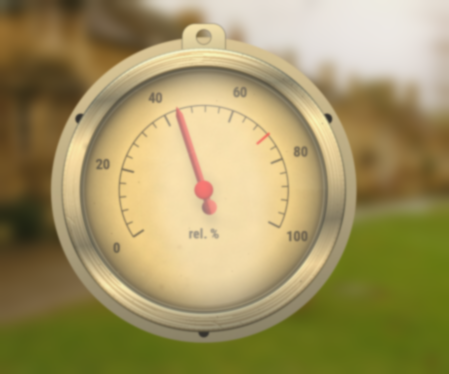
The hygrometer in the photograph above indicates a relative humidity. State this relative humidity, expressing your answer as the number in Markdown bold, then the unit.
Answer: **44** %
